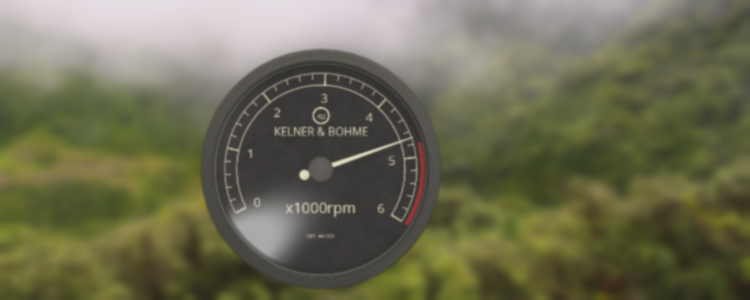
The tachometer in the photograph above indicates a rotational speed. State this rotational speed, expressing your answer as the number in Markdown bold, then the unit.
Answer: **4700** rpm
